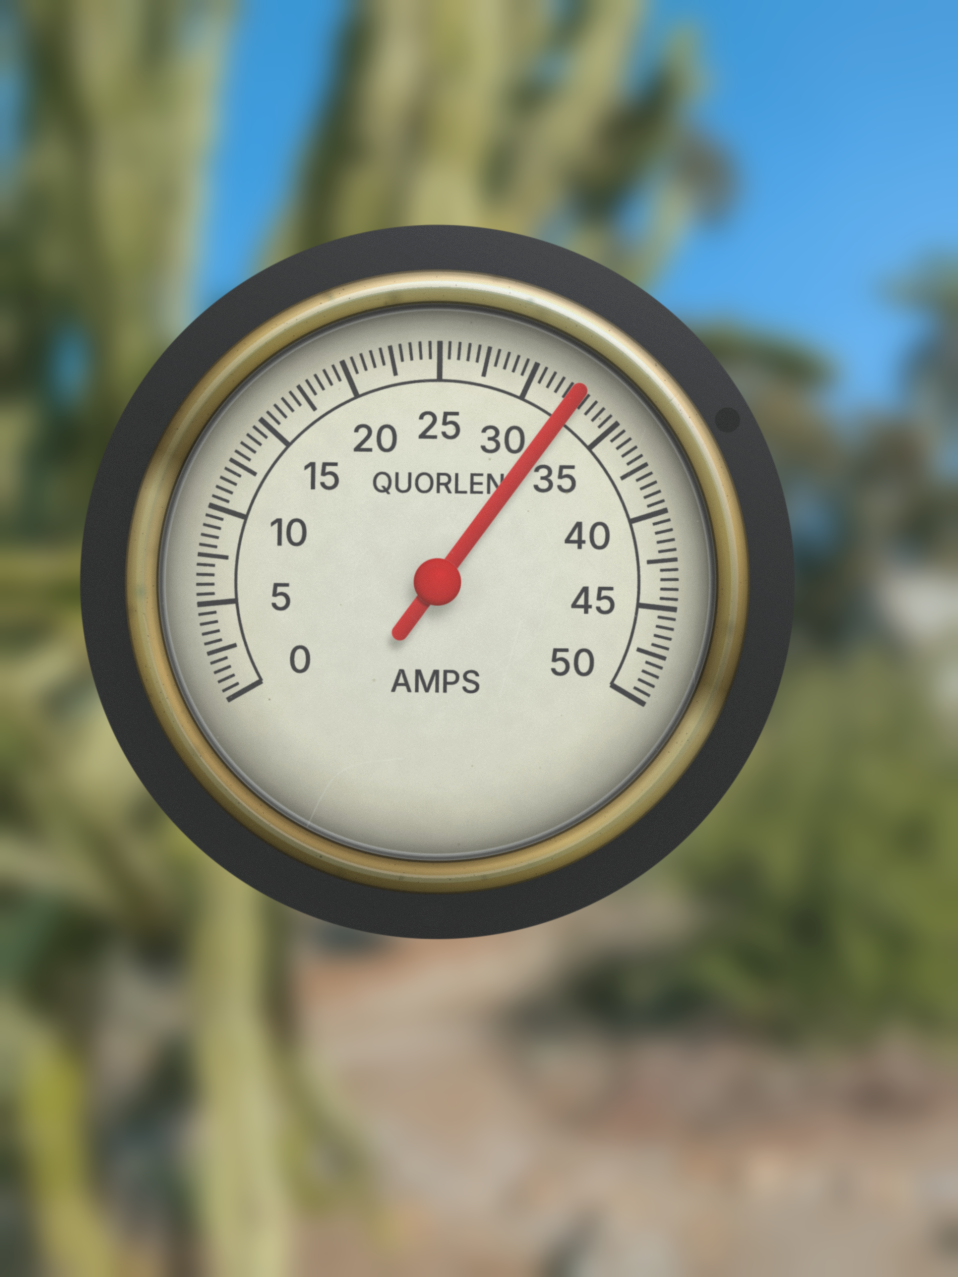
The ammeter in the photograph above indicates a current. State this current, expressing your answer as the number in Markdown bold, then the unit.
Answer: **32.5** A
